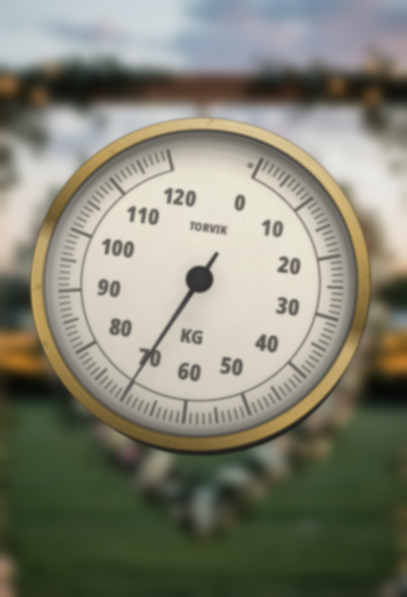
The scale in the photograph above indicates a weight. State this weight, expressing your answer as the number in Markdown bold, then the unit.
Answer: **70** kg
